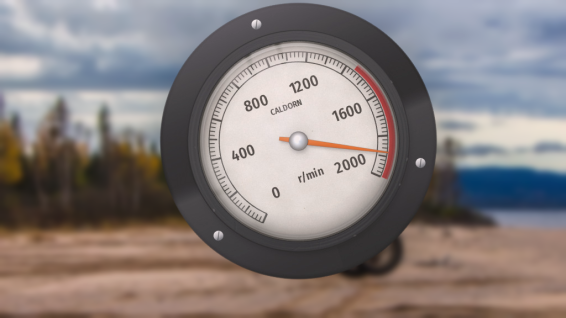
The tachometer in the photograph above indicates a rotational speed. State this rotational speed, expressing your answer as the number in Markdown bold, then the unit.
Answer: **1880** rpm
